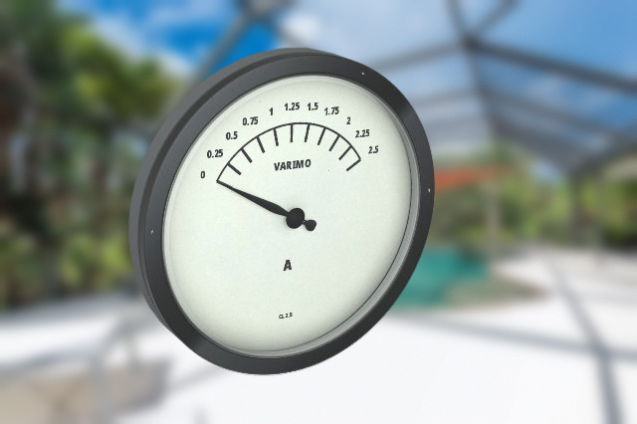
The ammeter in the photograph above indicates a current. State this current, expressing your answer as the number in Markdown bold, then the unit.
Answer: **0** A
